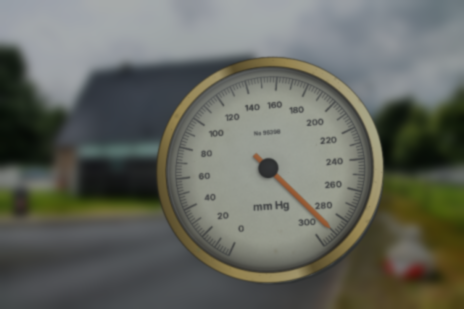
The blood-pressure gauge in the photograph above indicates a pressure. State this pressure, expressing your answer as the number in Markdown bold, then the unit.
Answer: **290** mmHg
